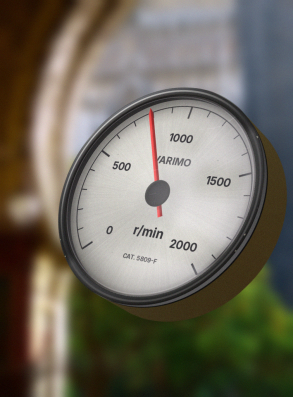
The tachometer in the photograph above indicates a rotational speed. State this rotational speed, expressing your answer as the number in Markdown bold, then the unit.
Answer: **800** rpm
